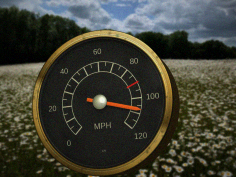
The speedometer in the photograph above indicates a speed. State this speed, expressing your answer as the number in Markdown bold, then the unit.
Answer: **107.5** mph
